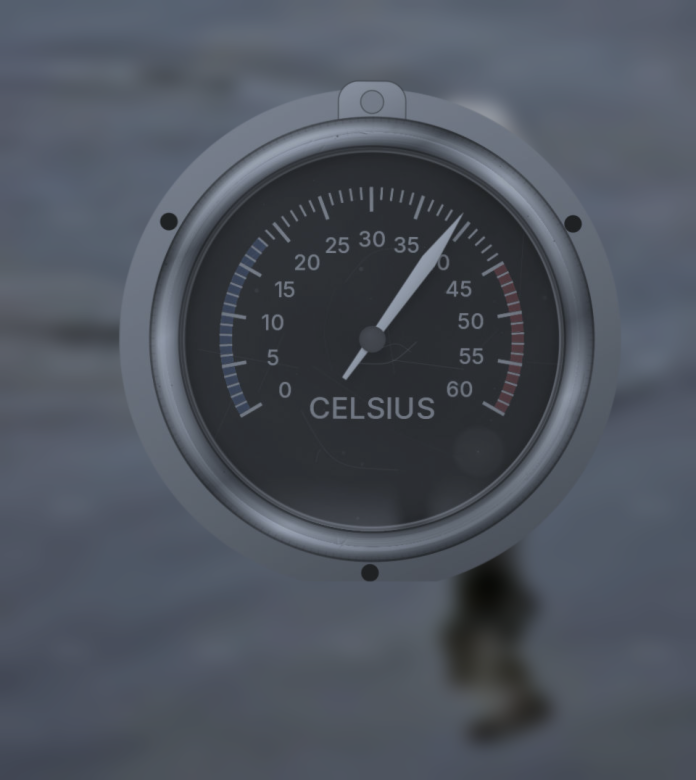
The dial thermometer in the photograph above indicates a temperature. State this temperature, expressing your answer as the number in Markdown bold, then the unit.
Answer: **39** °C
